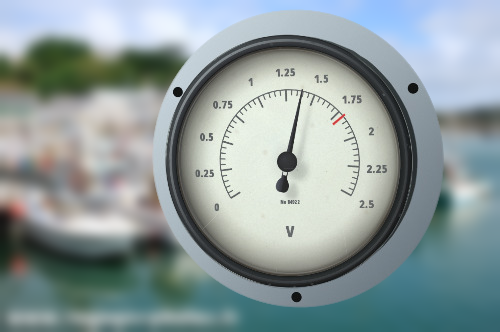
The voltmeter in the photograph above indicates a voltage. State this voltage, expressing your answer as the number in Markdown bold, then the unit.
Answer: **1.4** V
